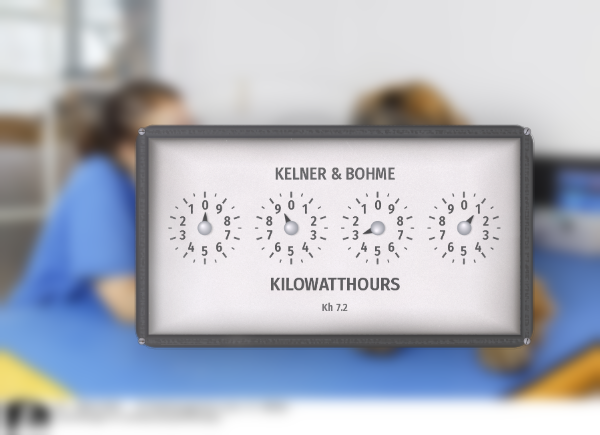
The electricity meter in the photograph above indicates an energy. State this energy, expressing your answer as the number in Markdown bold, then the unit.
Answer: **9931** kWh
